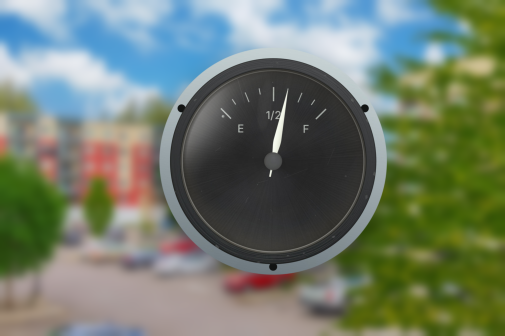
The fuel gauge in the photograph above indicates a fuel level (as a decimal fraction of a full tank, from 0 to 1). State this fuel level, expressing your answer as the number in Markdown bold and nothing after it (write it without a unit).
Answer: **0.625**
